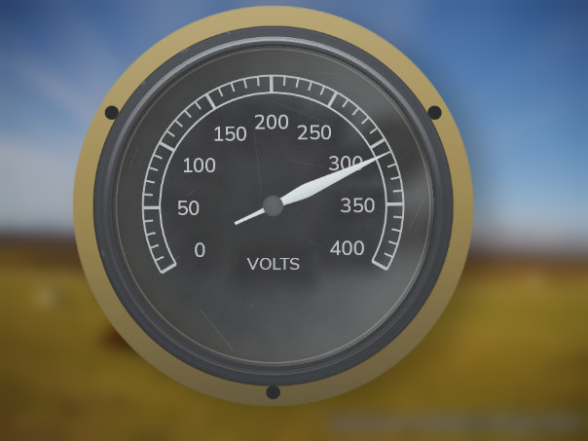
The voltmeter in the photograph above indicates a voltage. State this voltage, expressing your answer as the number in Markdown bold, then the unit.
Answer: **310** V
